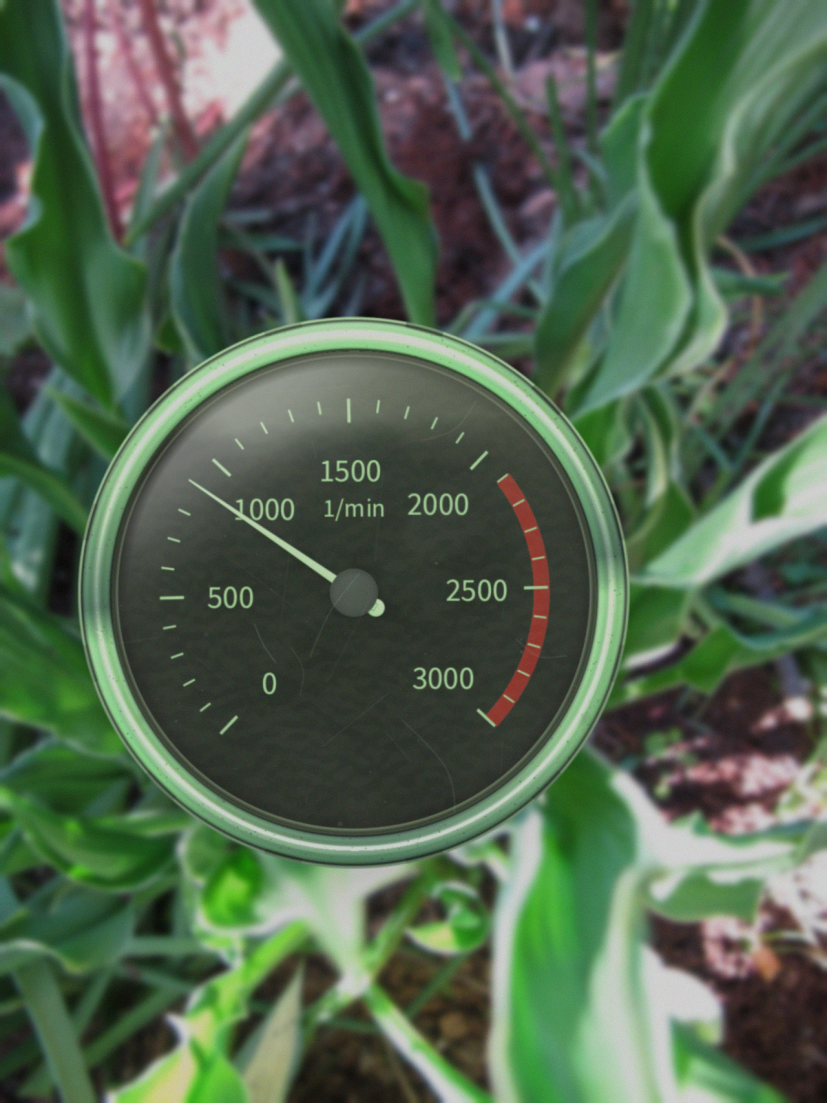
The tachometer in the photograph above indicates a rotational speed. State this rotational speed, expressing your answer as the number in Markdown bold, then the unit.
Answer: **900** rpm
